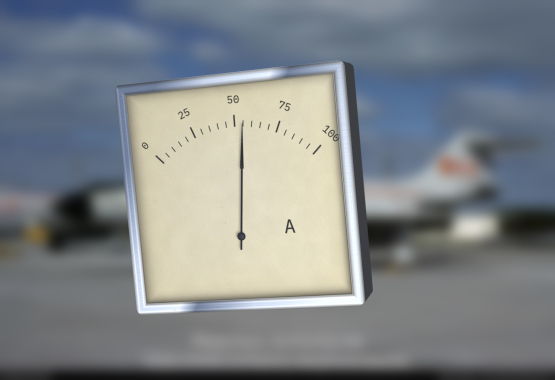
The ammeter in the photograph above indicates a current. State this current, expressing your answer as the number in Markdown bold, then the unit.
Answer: **55** A
